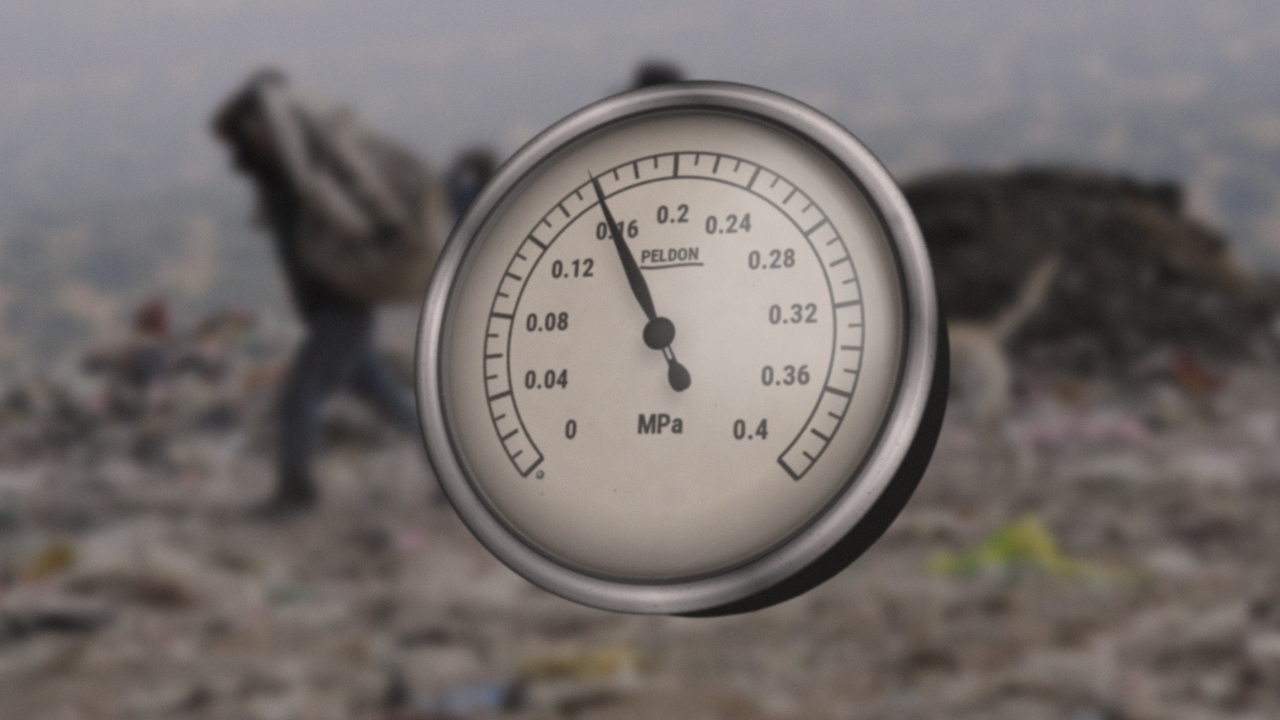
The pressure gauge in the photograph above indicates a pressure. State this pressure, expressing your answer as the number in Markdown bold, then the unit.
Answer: **0.16** MPa
